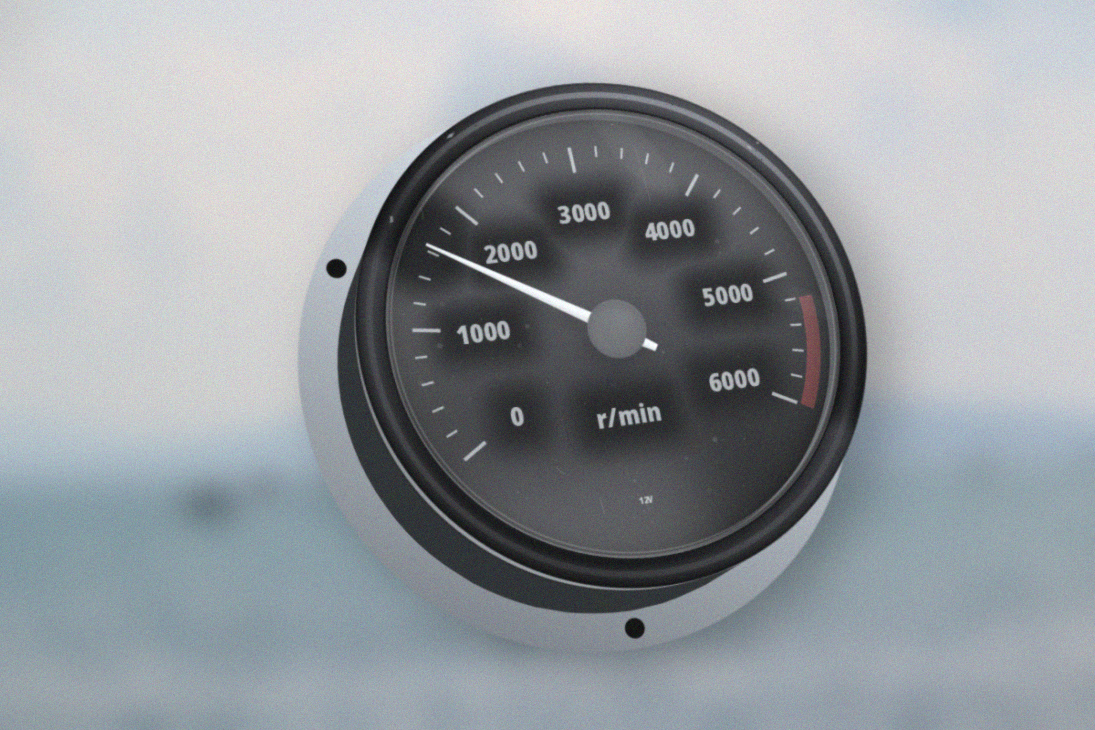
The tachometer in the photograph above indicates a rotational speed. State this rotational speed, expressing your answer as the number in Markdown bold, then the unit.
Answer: **1600** rpm
